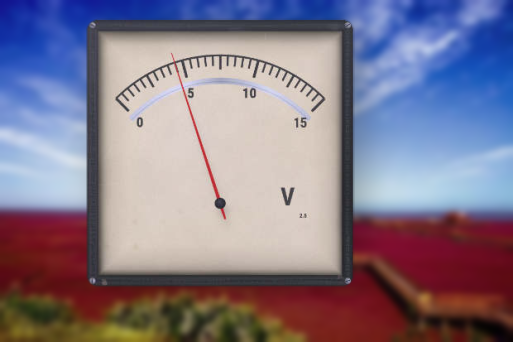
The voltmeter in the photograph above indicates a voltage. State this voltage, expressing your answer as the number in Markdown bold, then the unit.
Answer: **4.5** V
